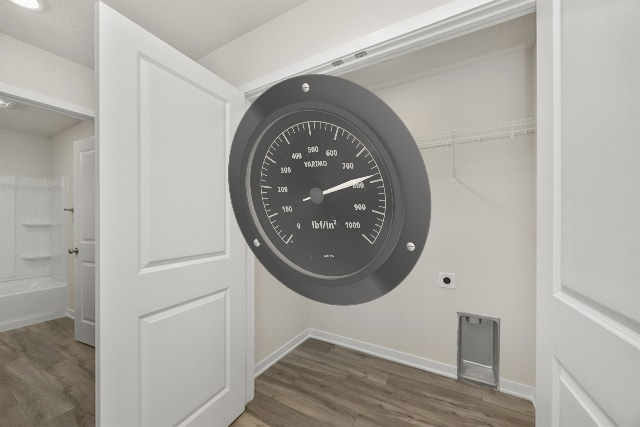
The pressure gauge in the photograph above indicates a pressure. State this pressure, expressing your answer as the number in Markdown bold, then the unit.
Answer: **780** psi
